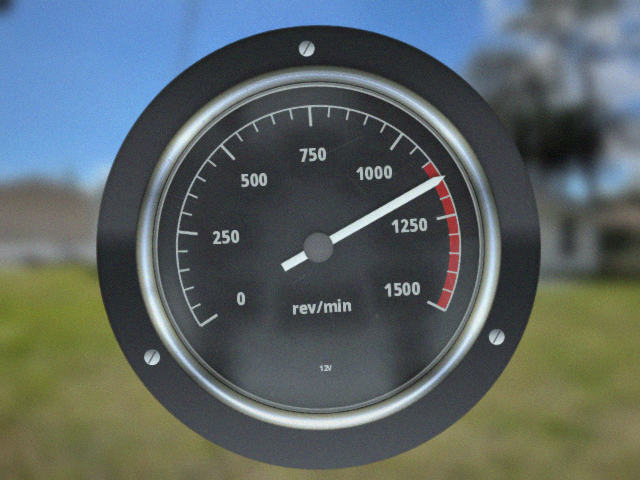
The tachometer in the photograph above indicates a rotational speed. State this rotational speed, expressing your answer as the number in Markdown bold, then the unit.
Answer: **1150** rpm
